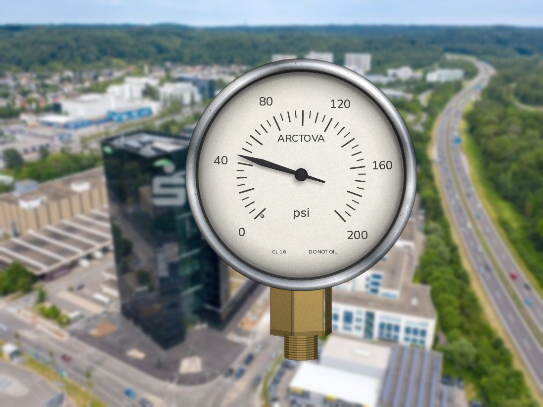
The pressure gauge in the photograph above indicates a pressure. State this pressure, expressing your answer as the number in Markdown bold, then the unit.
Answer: **45** psi
